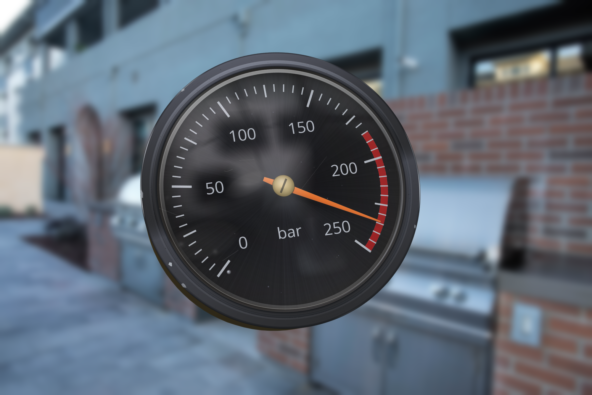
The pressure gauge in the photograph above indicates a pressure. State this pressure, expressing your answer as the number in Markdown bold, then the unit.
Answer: **235** bar
